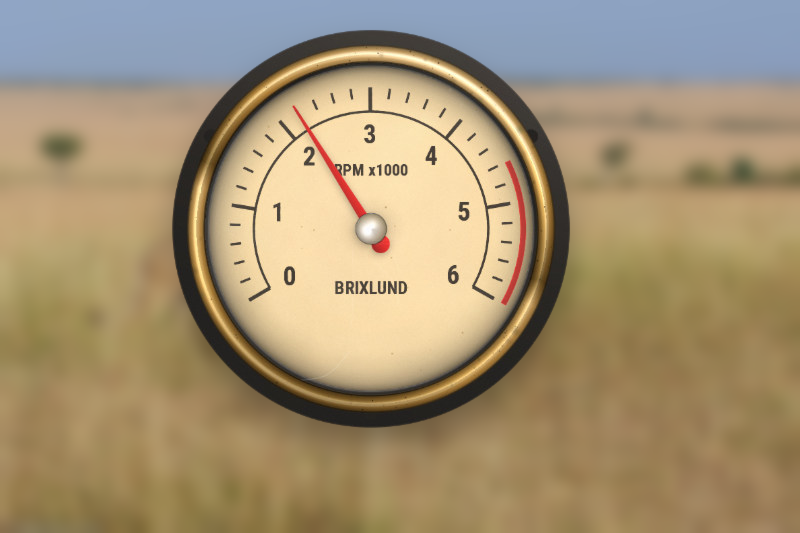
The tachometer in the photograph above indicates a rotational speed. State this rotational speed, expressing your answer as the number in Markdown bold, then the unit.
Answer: **2200** rpm
